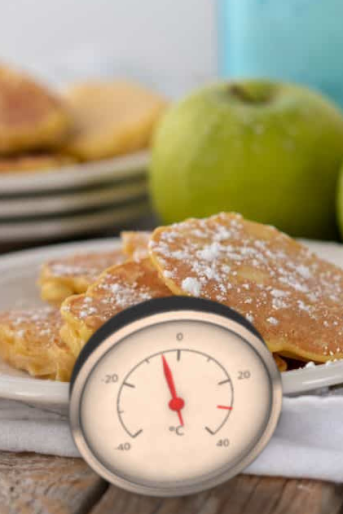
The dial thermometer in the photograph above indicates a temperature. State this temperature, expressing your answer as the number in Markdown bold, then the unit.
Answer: **-5** °C
